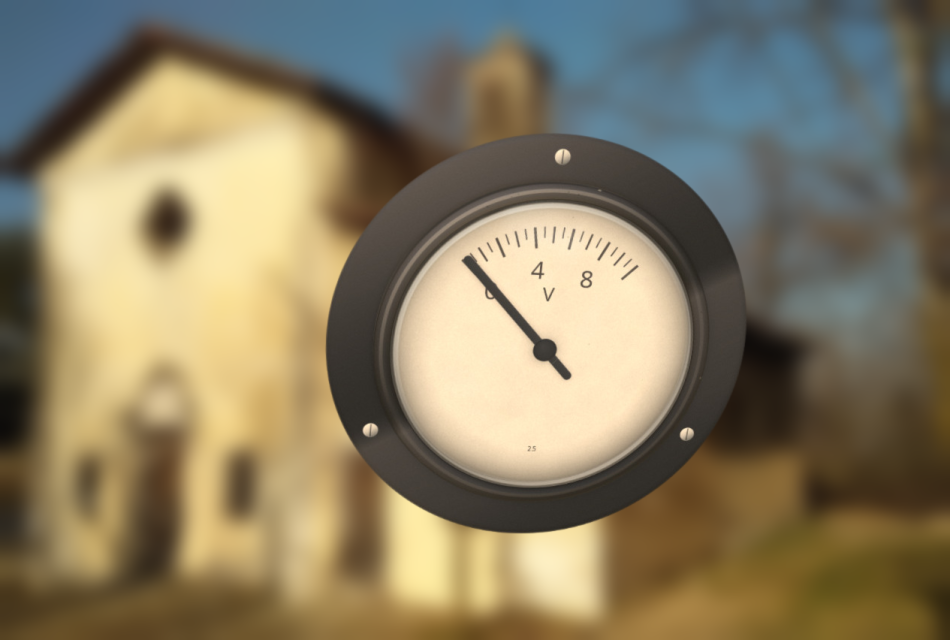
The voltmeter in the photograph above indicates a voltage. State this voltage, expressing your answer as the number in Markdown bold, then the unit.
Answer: **0.25** V
